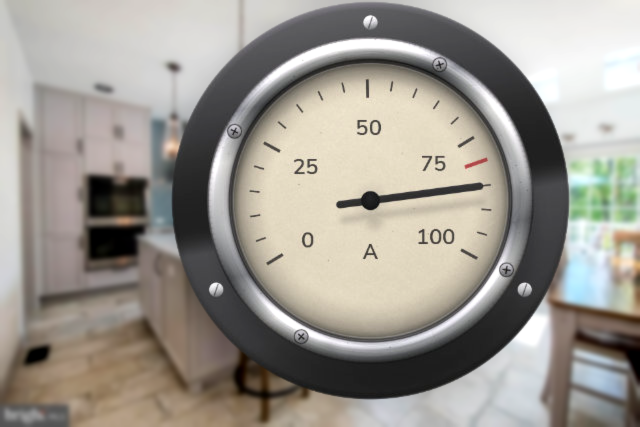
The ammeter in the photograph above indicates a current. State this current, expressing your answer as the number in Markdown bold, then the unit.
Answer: **85** A
